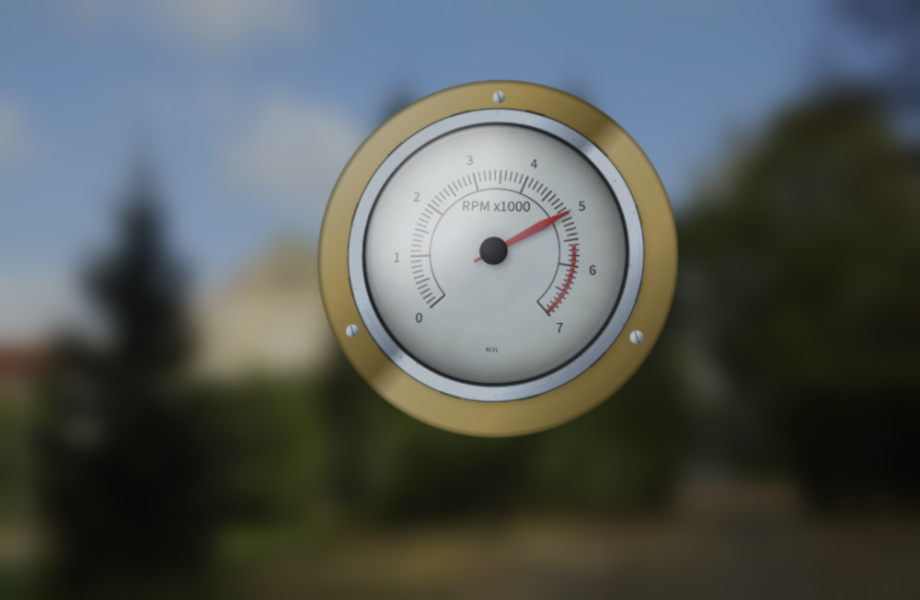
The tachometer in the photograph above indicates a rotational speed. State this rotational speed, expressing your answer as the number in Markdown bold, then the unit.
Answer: **5000** rpm
